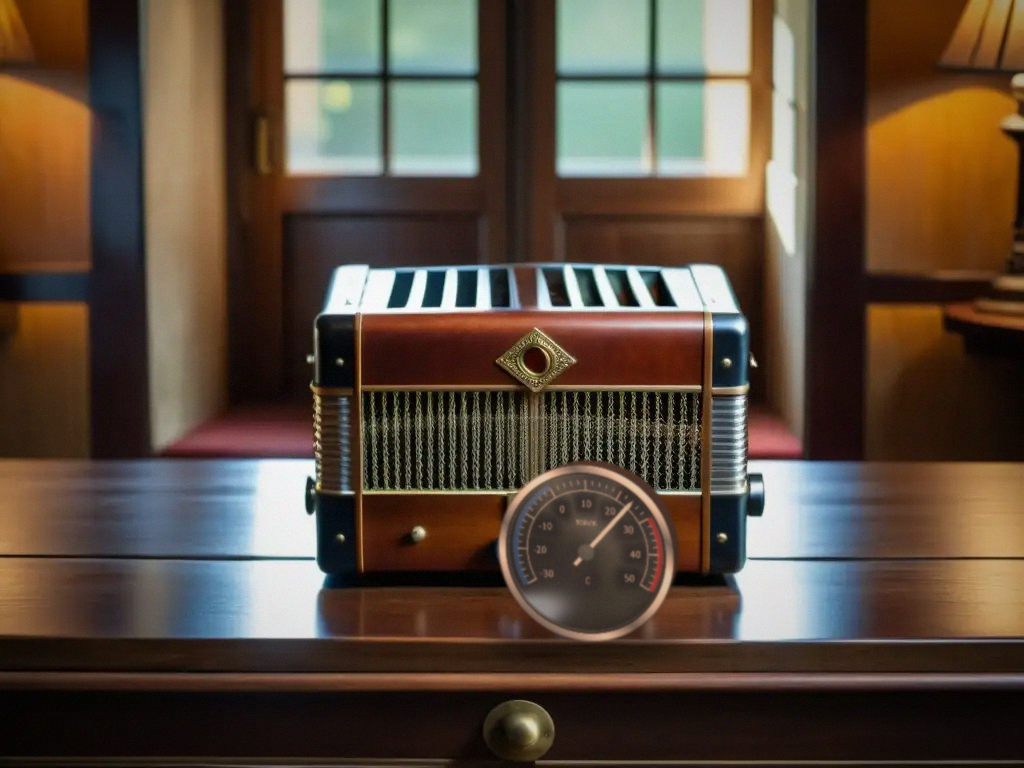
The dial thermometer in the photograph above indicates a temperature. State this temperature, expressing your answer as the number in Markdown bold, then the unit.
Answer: **24** °C
